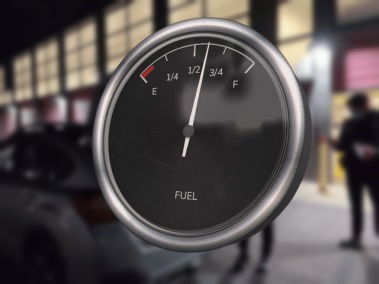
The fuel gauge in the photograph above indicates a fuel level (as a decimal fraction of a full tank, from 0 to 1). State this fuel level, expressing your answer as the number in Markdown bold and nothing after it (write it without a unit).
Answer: **0.625**
